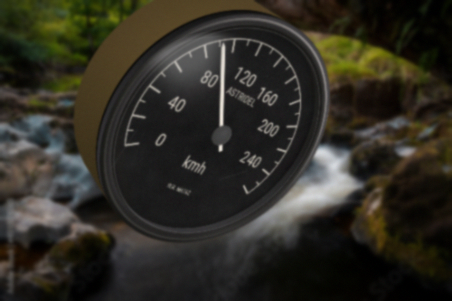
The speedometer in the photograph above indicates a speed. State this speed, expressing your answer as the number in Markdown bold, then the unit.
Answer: **90** km/h
